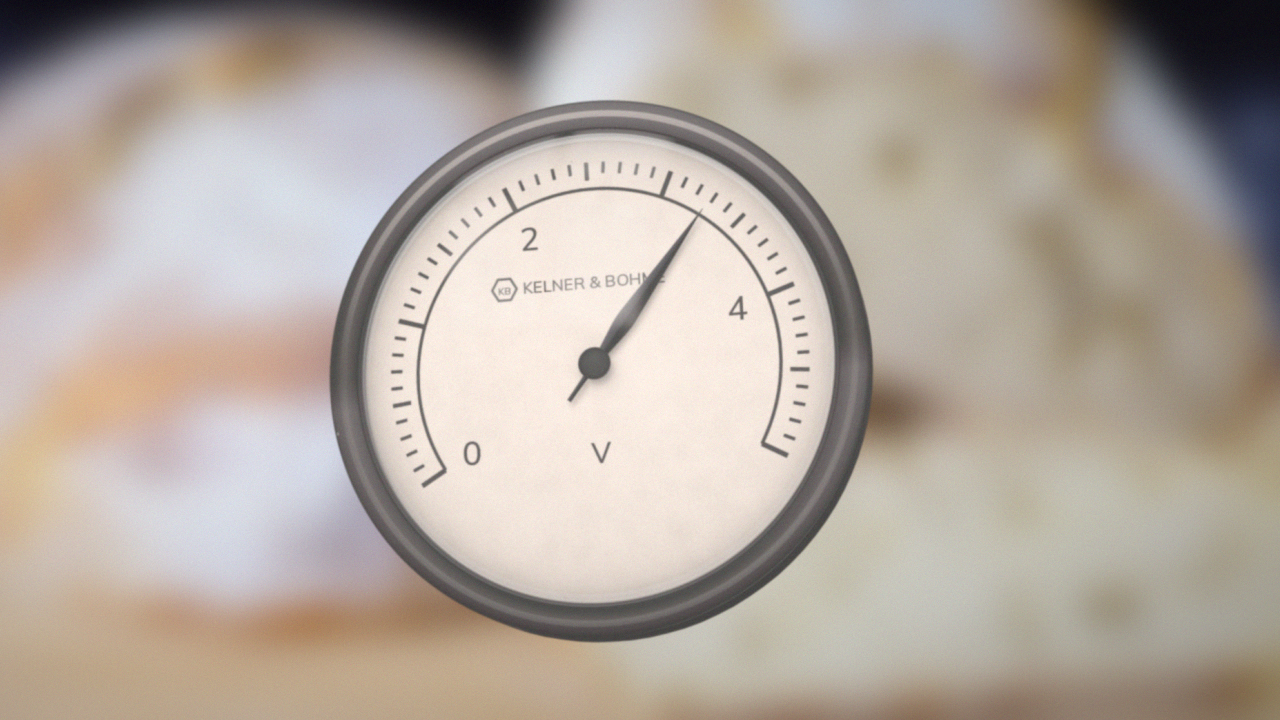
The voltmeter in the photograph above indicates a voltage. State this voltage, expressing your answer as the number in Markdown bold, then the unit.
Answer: **3.3** V
